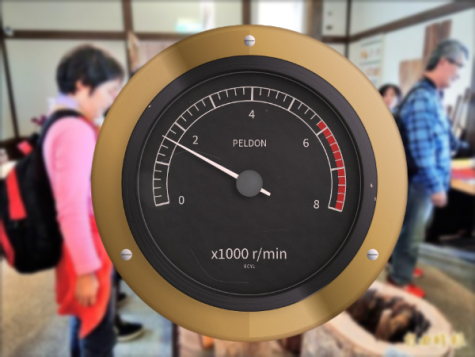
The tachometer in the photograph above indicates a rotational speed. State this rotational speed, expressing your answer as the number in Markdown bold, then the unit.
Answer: **1600** rpm
